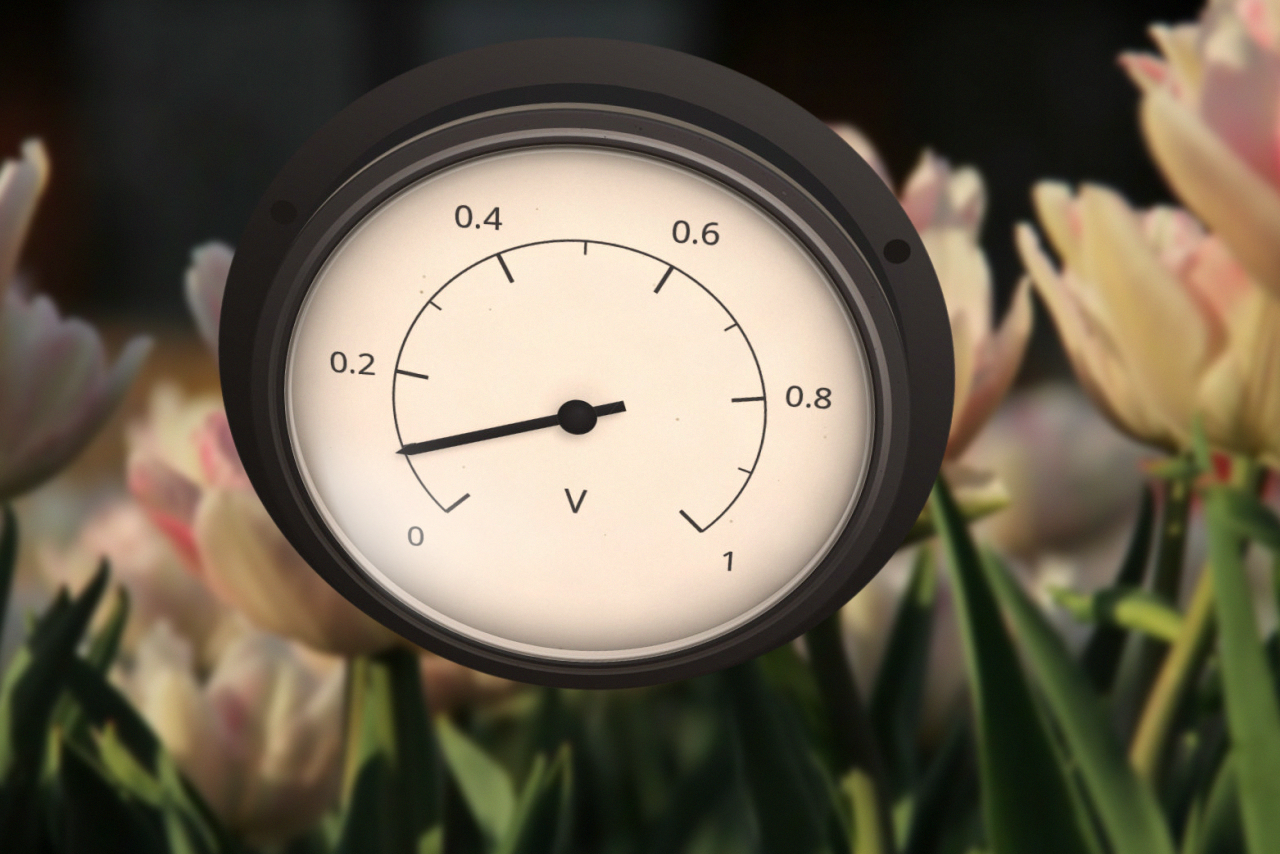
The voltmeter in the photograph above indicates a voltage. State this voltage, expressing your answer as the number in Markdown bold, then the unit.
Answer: **0.1** V
